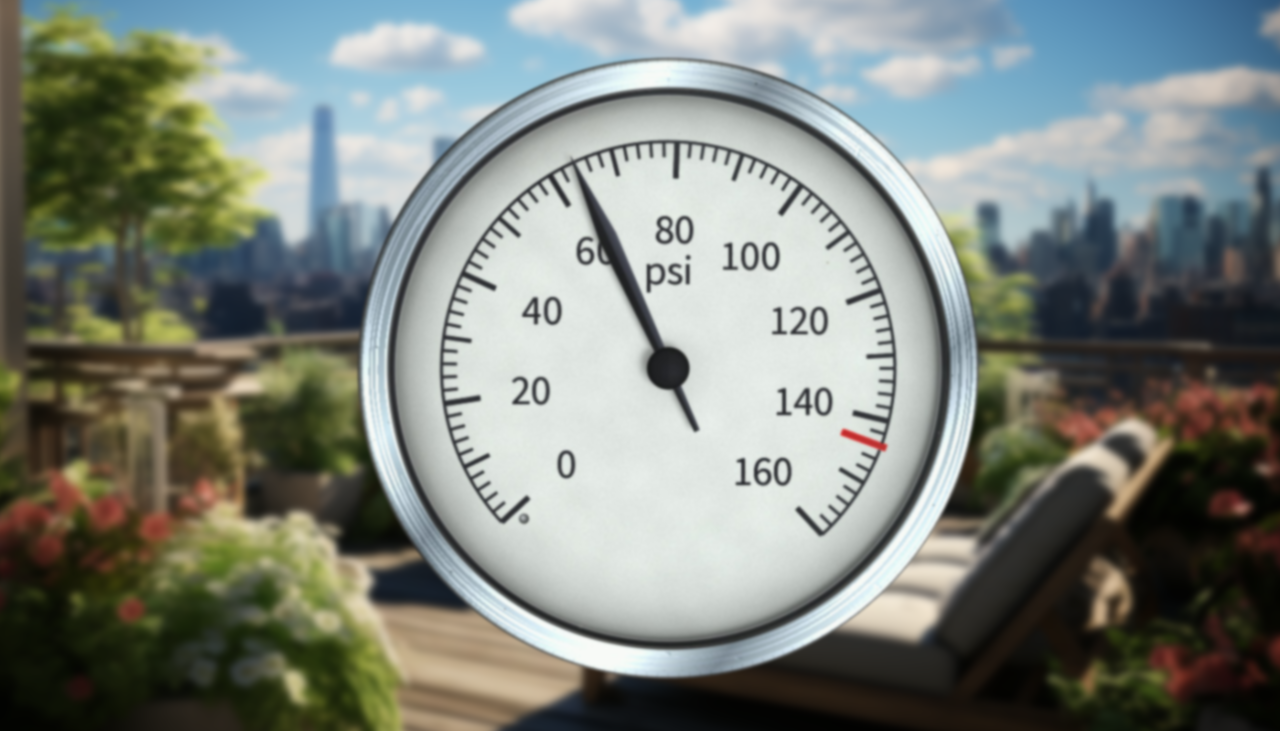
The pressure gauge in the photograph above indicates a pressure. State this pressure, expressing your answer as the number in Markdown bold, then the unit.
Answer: **64** psi
